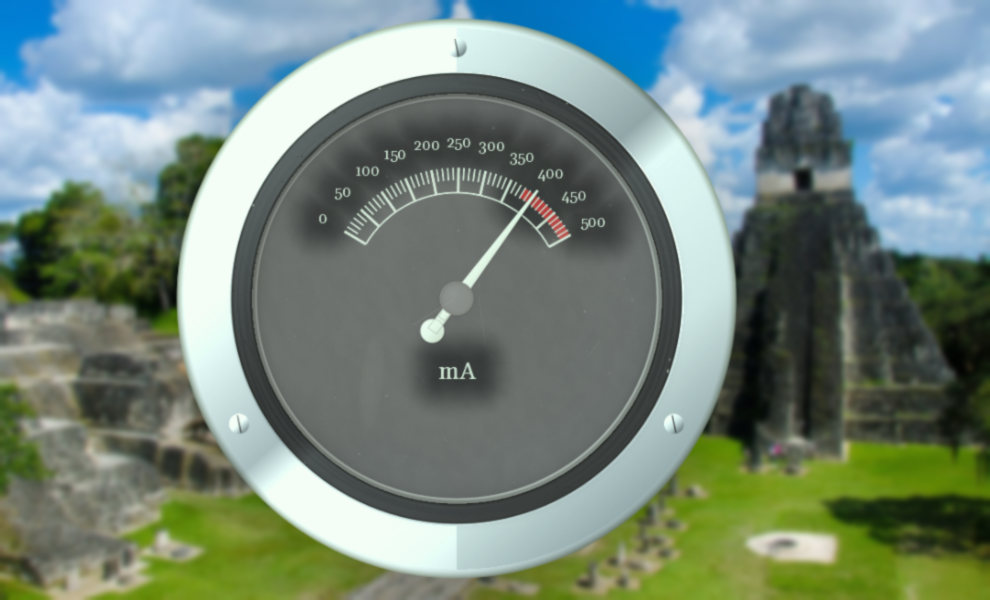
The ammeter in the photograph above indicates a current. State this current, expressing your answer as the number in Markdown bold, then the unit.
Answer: **400** mA
